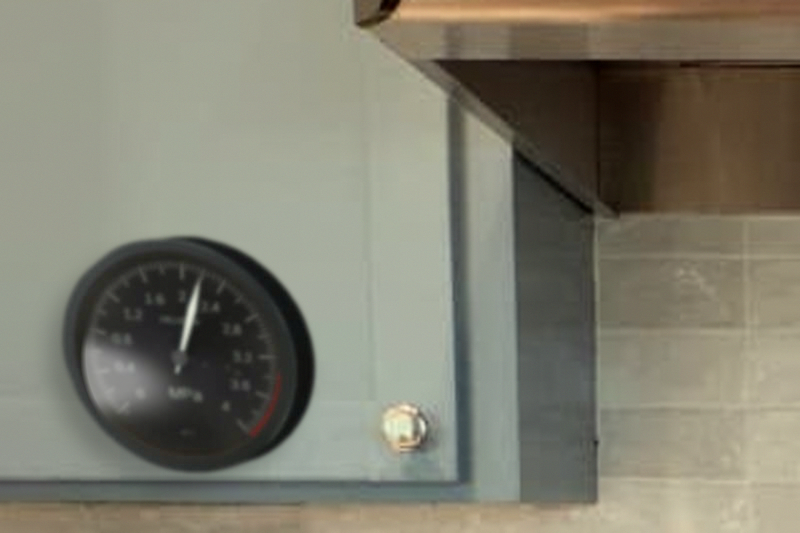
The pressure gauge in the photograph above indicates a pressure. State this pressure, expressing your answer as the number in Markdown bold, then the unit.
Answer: **2.2** MPa
